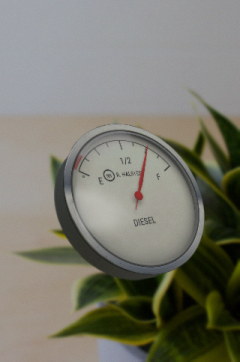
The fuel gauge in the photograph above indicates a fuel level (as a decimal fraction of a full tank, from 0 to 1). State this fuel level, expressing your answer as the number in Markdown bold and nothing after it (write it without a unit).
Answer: **0.75**
